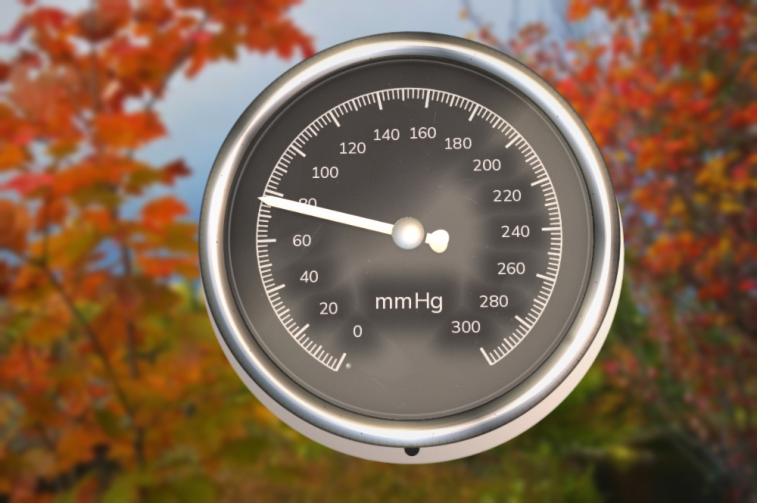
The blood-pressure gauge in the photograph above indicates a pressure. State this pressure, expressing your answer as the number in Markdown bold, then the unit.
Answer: **76** mmHg
